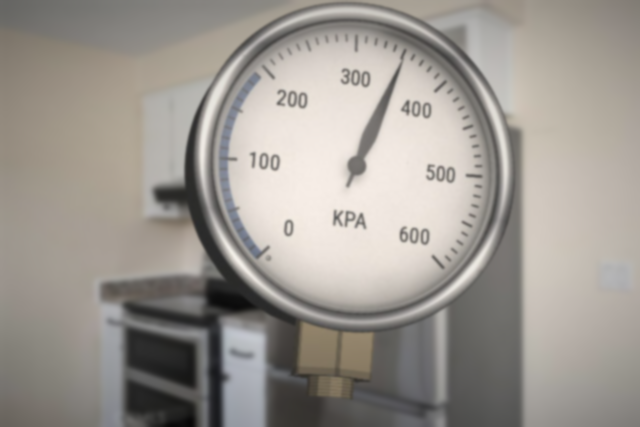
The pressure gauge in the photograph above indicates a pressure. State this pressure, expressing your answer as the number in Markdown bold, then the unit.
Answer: **350** kPa
